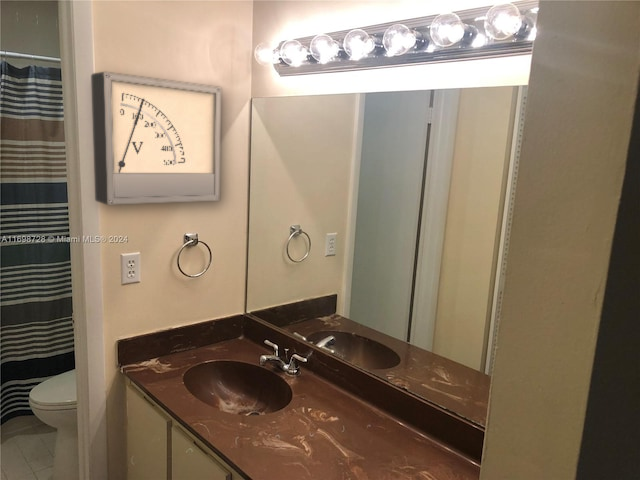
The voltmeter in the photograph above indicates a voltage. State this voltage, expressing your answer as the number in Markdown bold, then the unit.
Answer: **100** V
